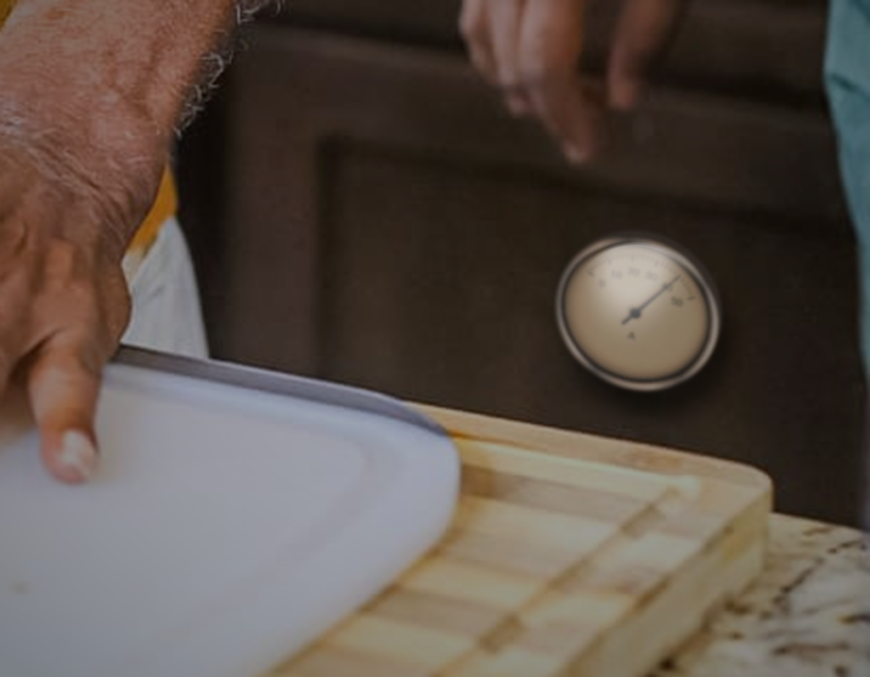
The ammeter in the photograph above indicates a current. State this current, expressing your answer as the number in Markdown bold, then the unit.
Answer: **40** A
